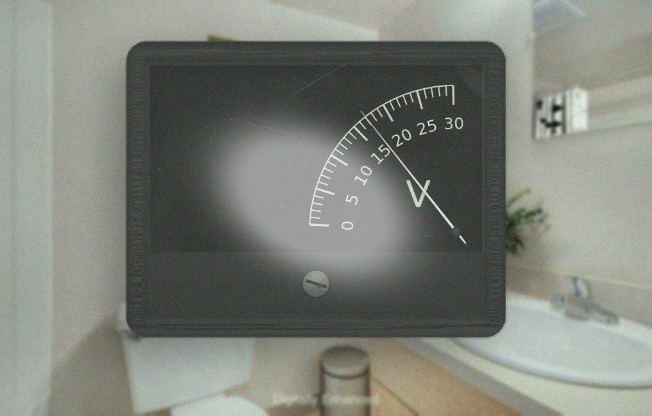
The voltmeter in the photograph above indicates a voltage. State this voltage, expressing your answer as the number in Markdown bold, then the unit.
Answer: **17** V
